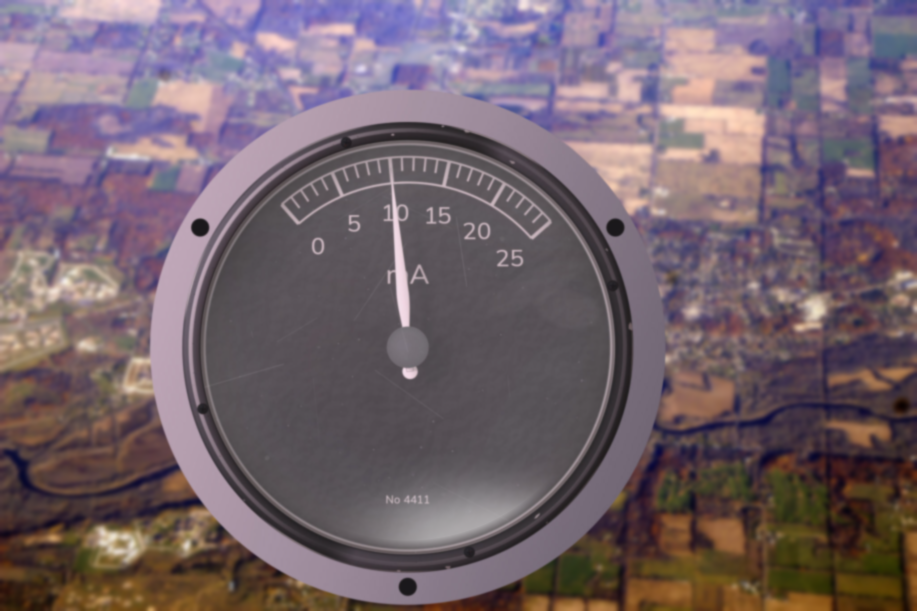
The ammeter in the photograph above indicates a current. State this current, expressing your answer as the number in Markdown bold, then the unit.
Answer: **10** mA
